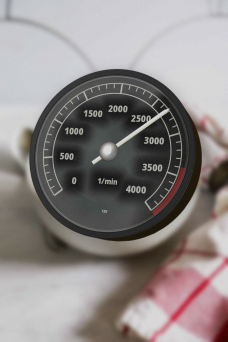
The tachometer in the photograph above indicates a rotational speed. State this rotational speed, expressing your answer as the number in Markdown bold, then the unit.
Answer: **2700** rpm
